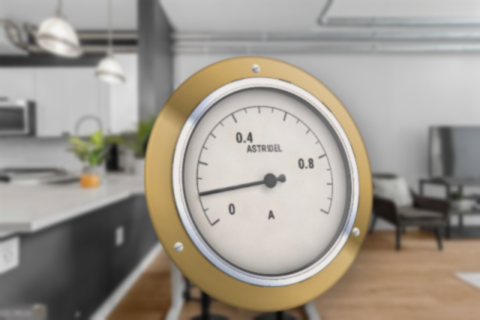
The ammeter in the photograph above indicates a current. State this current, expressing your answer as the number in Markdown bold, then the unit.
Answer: **0.1** A
